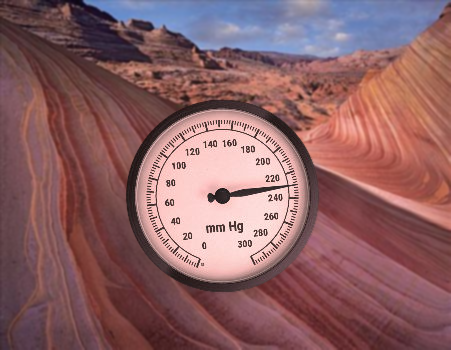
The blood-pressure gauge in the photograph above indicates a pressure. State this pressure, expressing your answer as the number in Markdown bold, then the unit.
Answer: **230** mmHg
